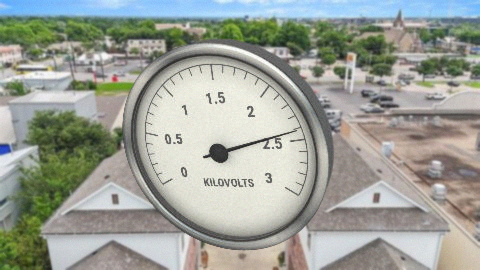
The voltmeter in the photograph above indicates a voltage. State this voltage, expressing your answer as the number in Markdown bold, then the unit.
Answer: **2.4** kV
